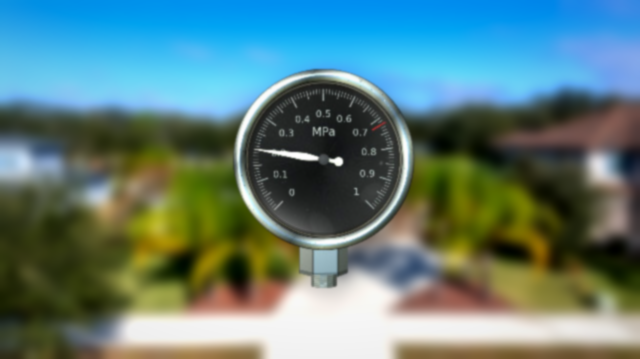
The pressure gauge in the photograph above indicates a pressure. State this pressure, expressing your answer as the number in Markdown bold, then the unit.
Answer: **0.2** MPa
